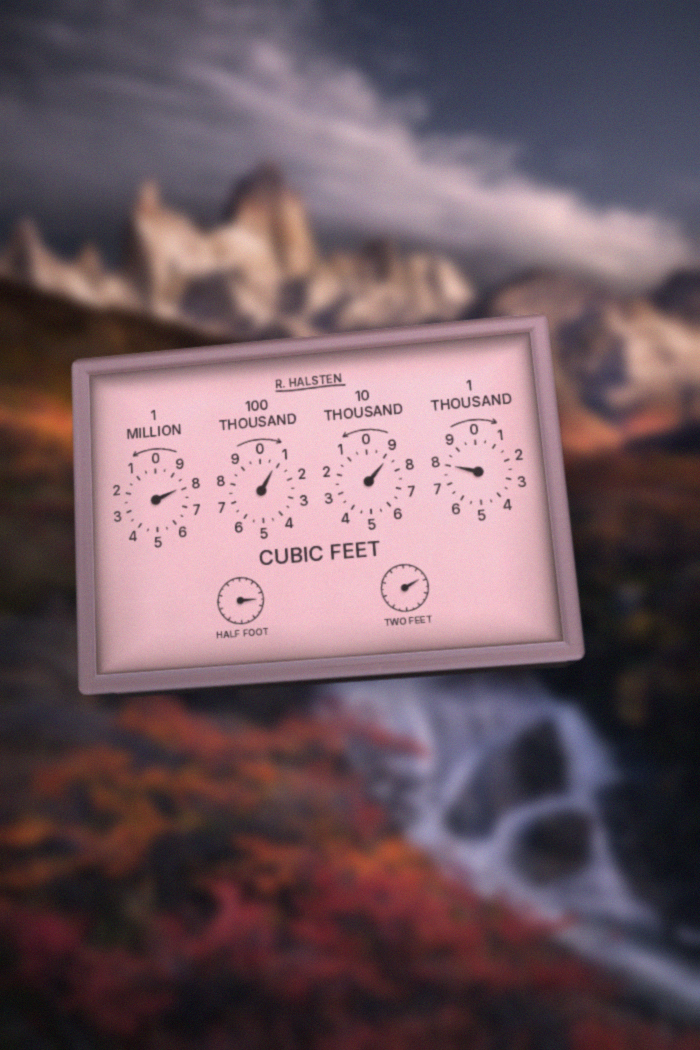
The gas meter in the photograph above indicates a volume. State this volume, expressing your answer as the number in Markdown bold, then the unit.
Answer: **808800** ft³
